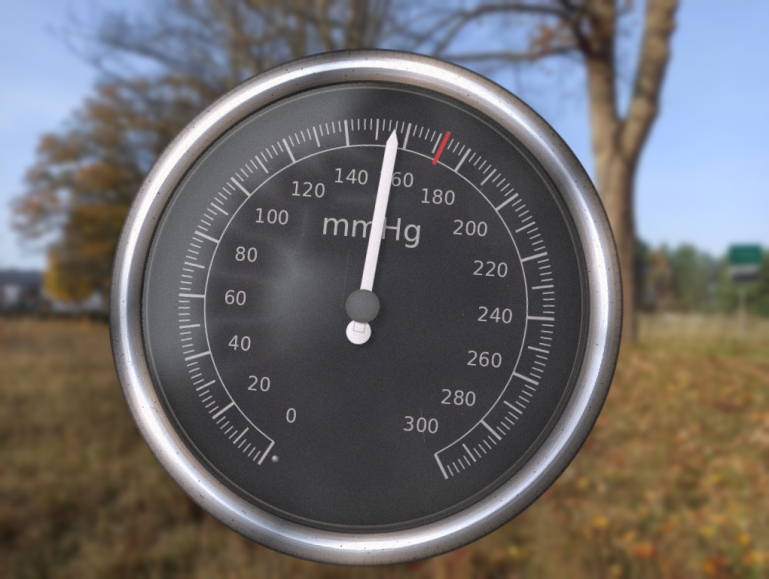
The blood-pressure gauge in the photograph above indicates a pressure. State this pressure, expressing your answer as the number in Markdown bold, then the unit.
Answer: **156** mmHg
